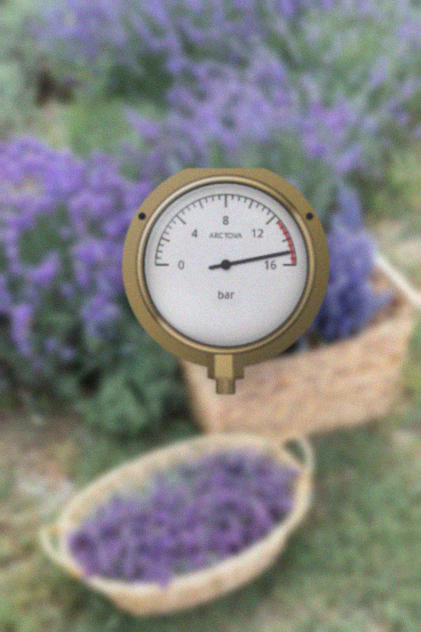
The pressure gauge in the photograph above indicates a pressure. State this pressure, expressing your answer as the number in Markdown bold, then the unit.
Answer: **15** bar
